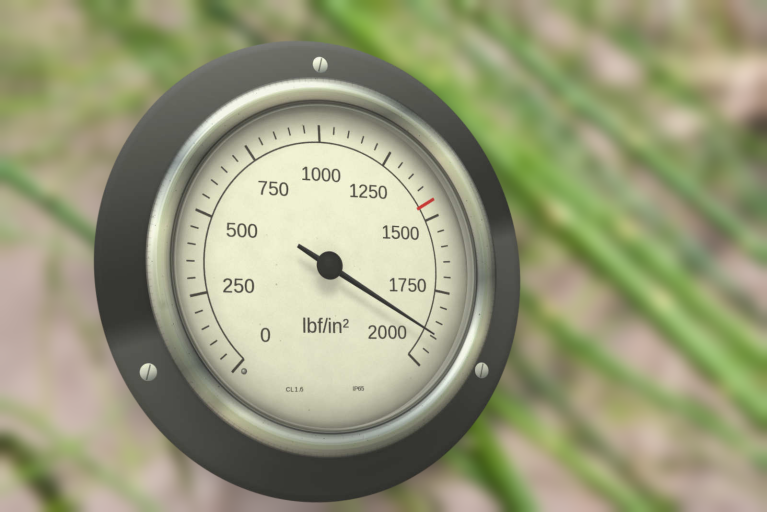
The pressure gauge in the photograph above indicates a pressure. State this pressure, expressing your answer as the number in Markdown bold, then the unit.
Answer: **1900** psi
